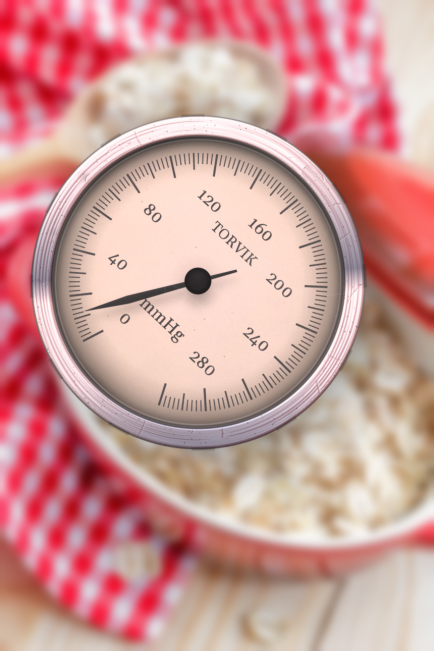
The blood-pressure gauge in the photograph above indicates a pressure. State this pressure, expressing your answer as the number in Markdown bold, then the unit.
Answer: **12** mmHg
